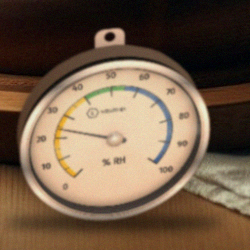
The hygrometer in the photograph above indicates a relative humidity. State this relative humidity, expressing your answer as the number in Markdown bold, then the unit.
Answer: **25** %
